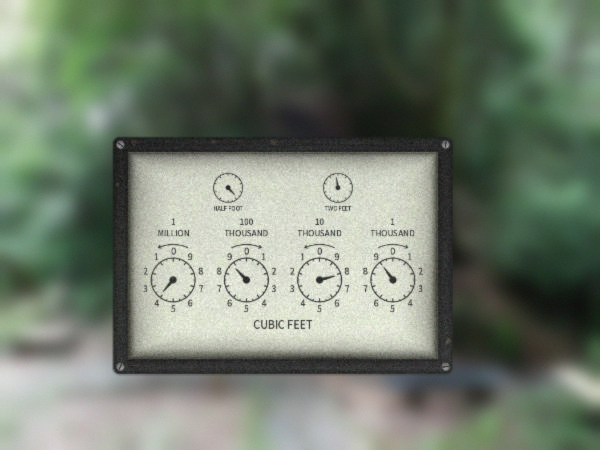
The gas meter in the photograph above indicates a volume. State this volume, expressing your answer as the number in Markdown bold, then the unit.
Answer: **387900** ft³
